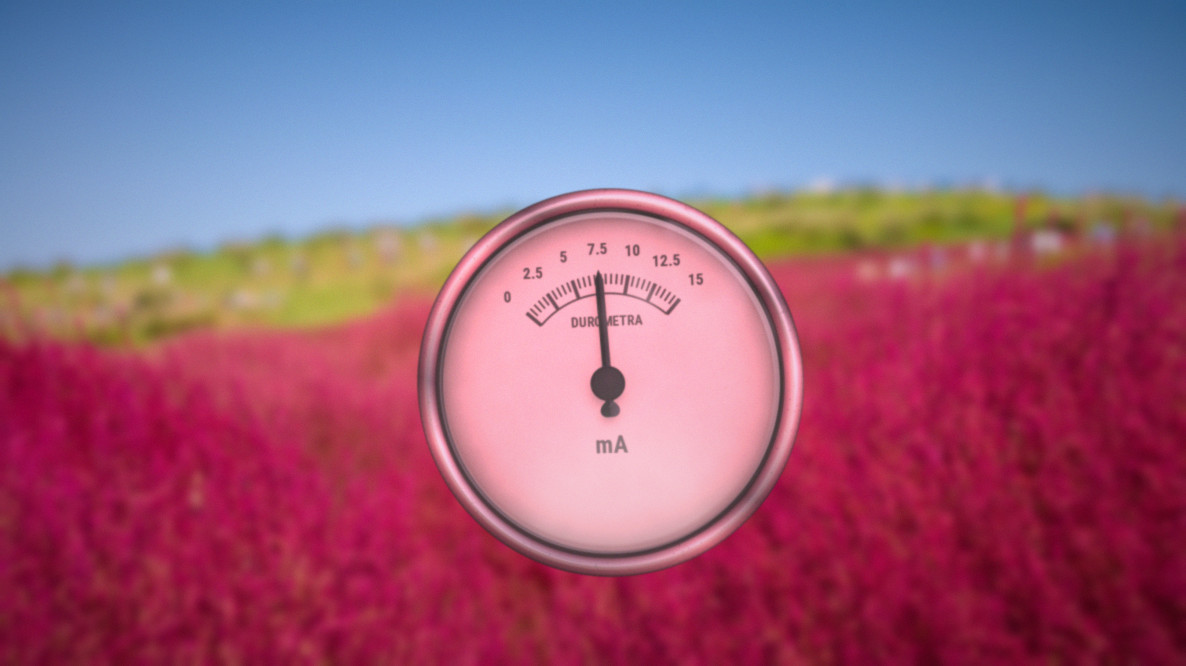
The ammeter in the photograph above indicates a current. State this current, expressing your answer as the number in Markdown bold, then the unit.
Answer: **7.5** mA
